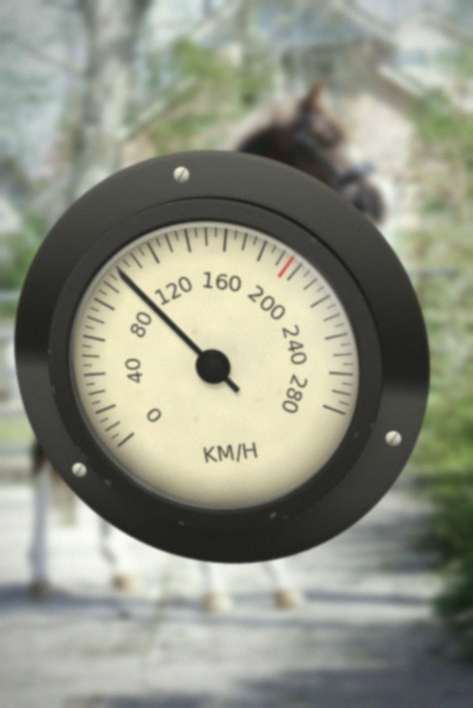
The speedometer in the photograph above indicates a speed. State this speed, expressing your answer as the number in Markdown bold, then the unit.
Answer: **100** km/h
